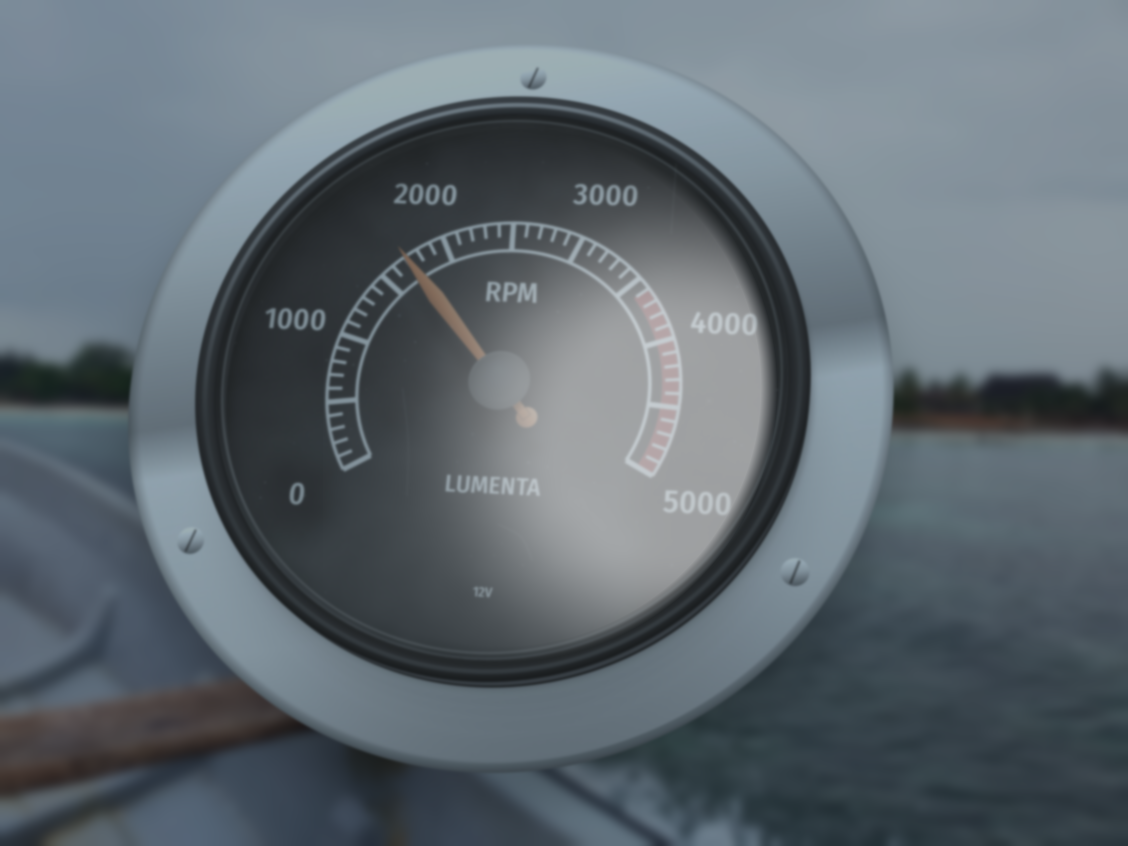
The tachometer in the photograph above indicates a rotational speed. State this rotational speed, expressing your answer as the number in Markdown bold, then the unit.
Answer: **1700** rpm
